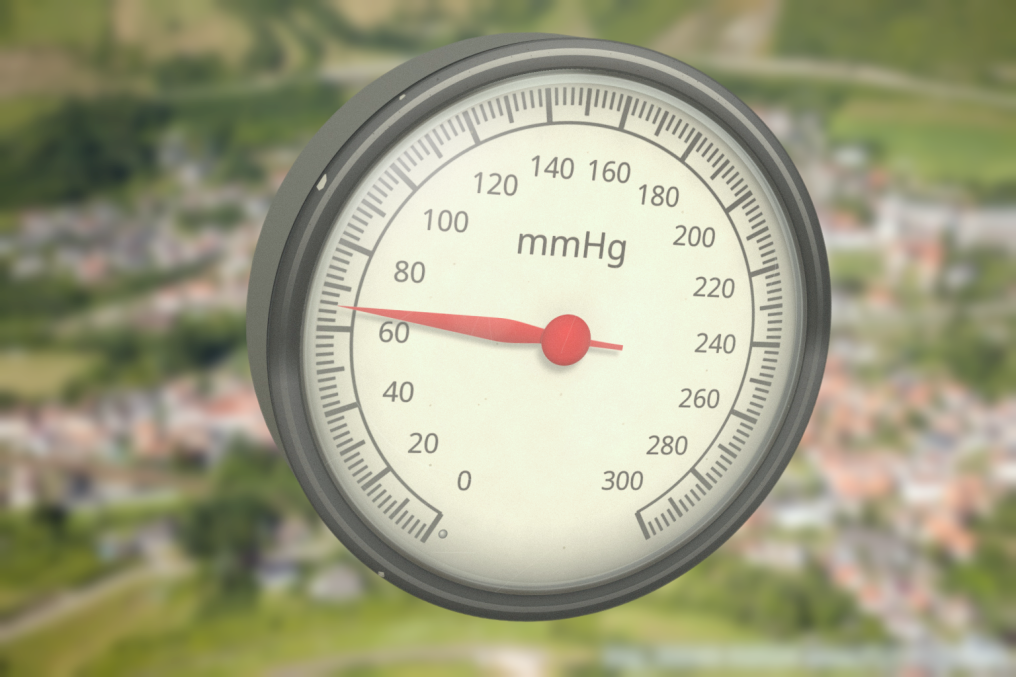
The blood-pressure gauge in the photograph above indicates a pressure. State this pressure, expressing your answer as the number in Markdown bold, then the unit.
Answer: **66** mmHg
